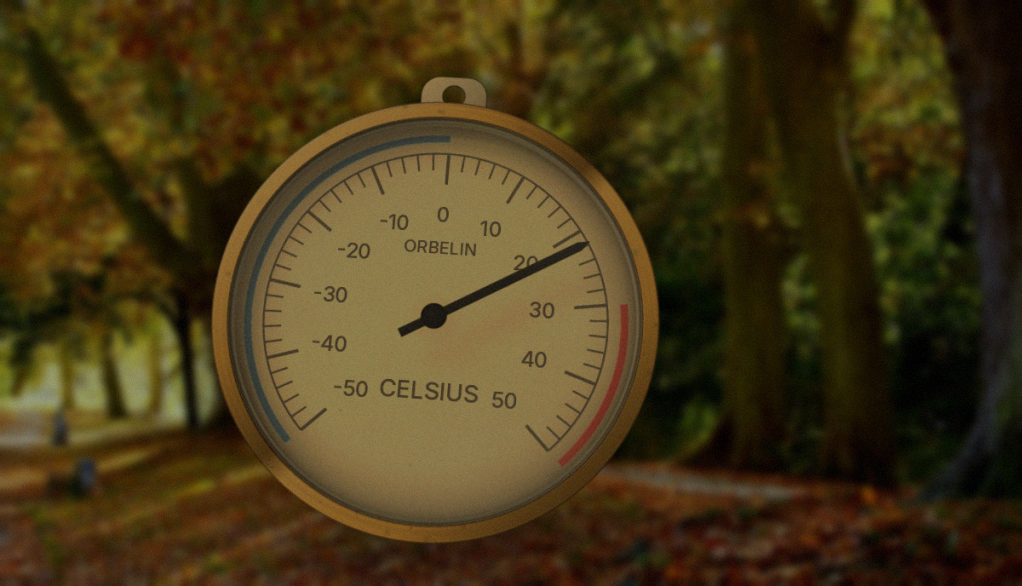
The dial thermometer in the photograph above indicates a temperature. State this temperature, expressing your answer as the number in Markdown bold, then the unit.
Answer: **22** °C
